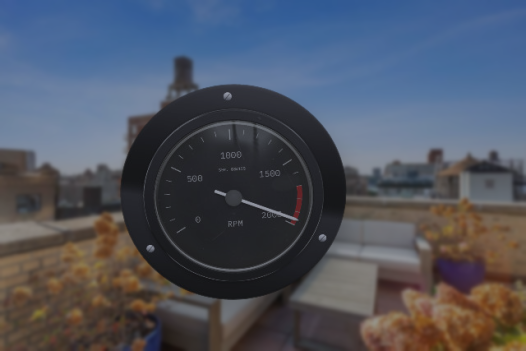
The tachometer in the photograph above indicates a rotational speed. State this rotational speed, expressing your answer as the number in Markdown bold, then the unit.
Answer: **1950** rpm
